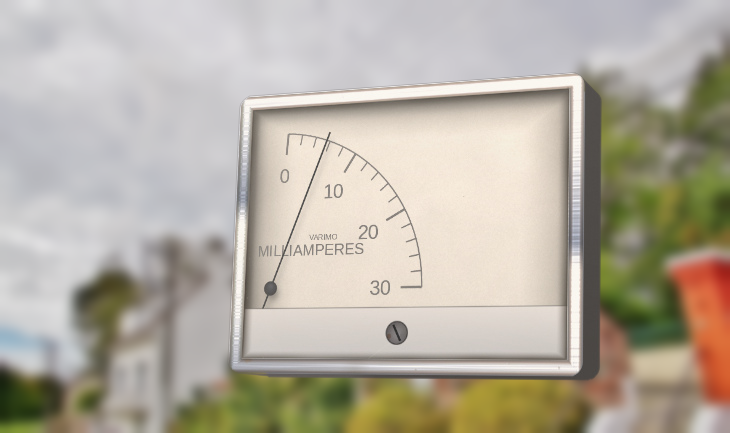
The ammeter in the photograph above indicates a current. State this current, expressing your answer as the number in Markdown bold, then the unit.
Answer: **6** mA
